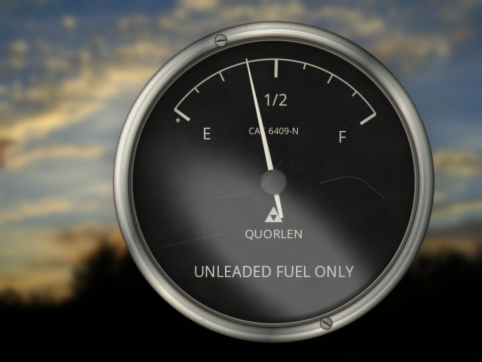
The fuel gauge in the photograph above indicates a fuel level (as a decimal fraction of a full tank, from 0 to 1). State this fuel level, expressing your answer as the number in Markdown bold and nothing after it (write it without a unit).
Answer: **0.375**
